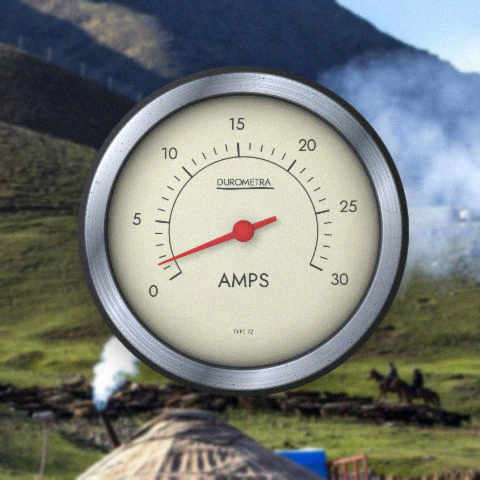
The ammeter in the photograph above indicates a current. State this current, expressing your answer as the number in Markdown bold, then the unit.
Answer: **1.5** A
